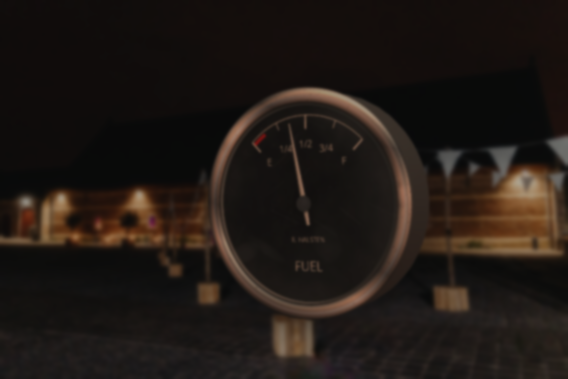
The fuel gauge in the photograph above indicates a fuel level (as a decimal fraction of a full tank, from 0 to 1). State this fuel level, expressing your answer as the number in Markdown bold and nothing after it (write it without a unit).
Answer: **0.375**
